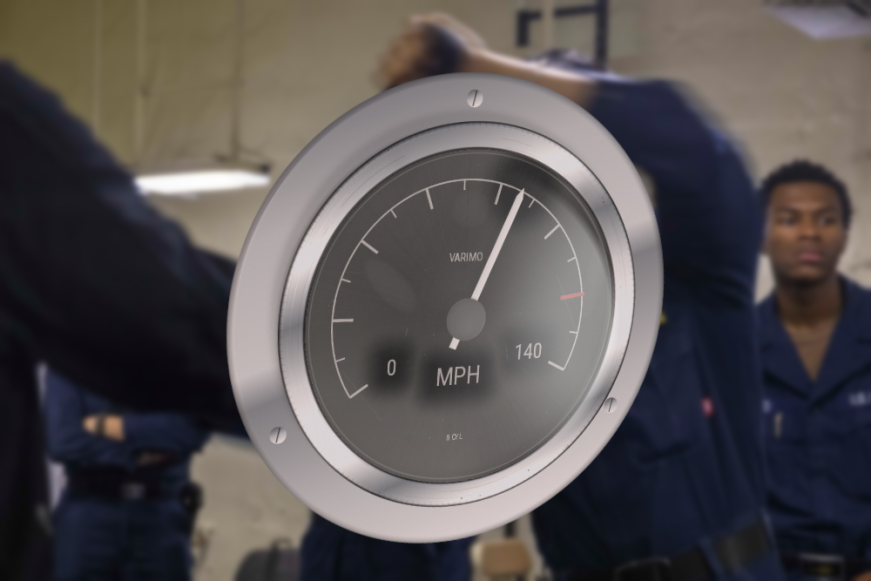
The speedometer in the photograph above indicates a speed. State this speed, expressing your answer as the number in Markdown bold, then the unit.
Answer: **85** mph
